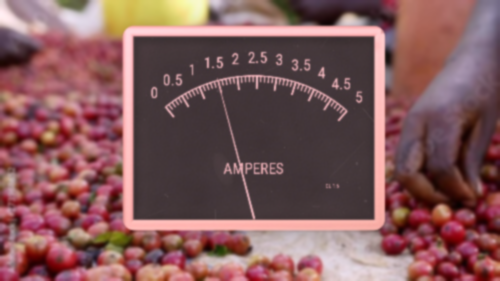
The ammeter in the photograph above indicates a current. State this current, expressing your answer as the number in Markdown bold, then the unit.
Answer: **1.5** A
